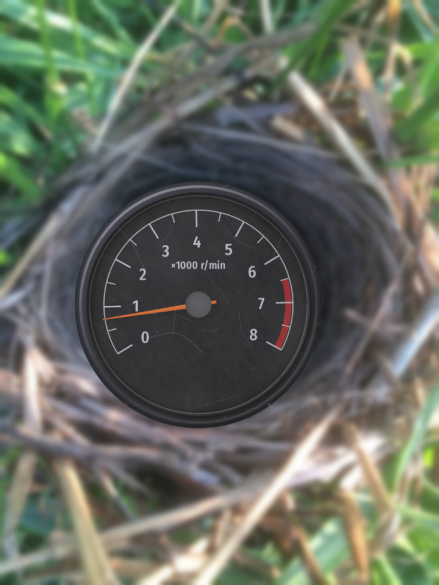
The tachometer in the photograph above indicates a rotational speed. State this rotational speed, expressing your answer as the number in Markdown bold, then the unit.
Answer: **750** rpm
